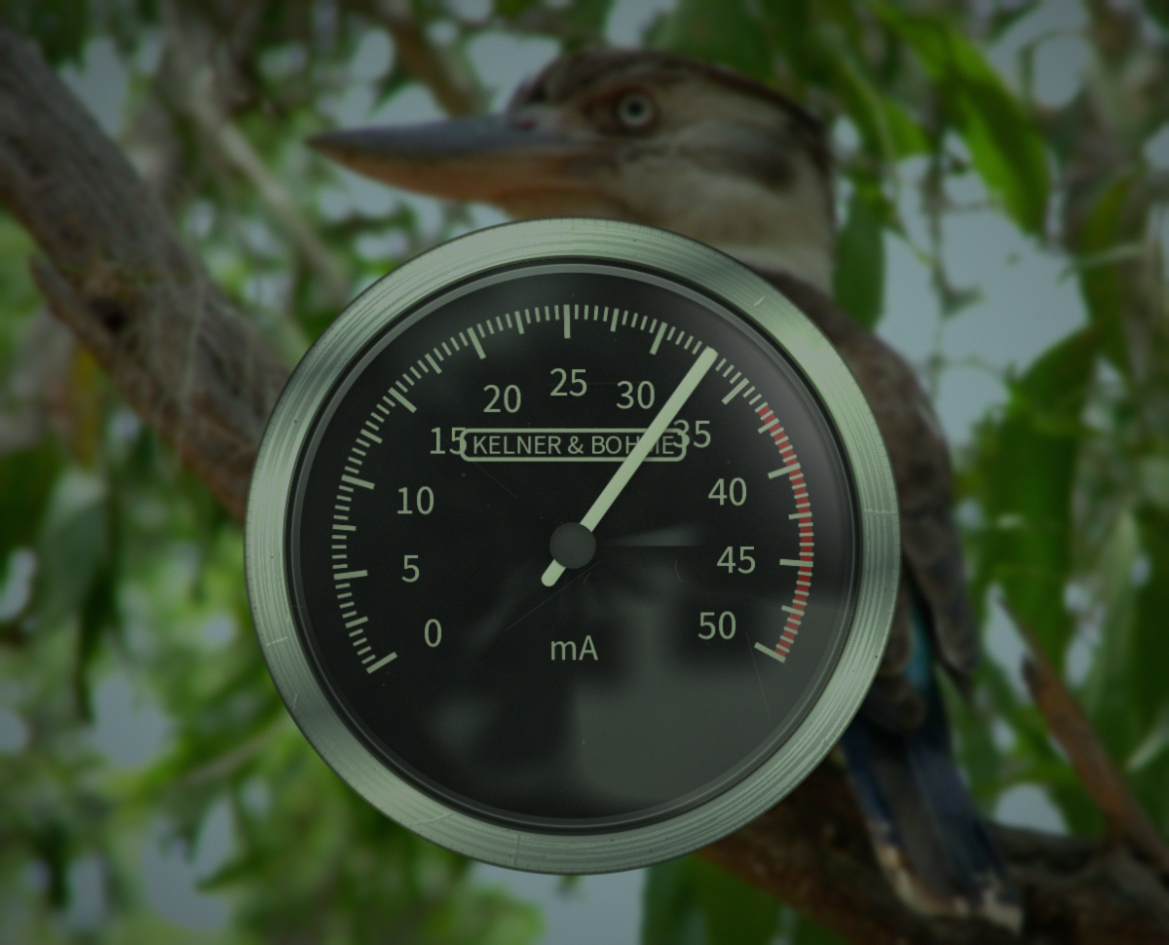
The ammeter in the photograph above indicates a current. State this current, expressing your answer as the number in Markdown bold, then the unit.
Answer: **32.75** mA
